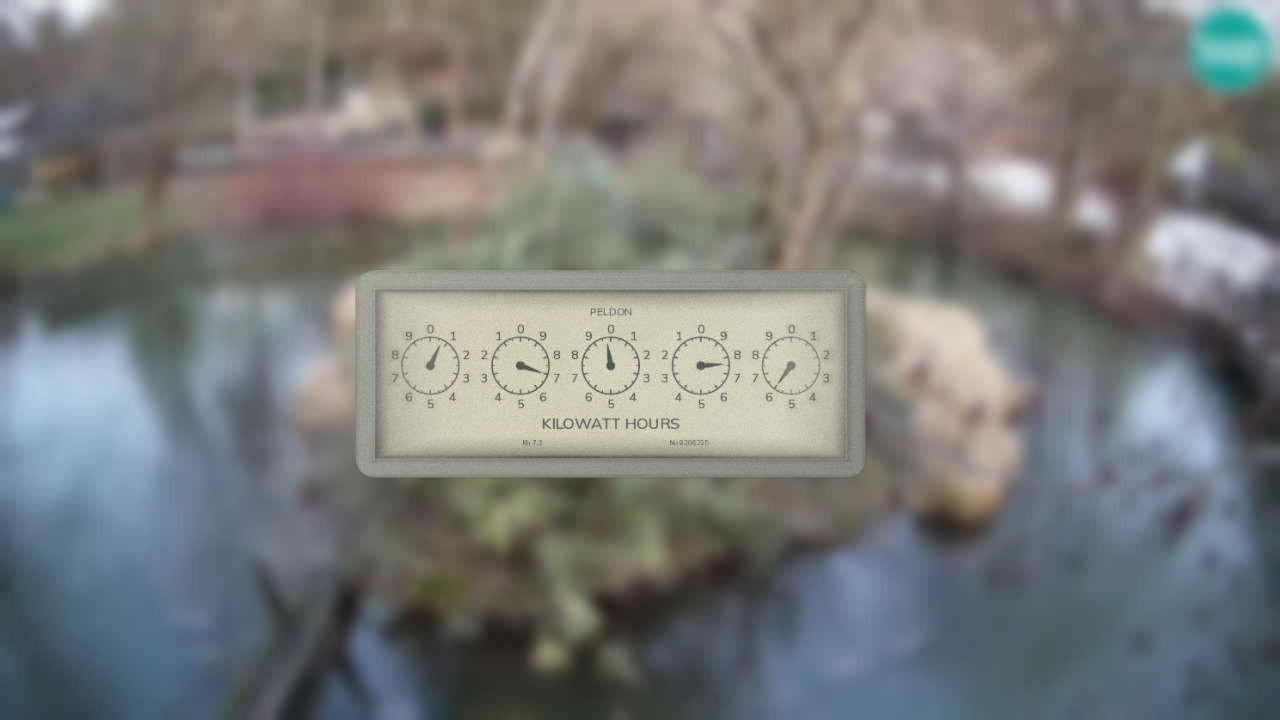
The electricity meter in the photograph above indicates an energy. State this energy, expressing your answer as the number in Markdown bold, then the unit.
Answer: **6976** kWh
